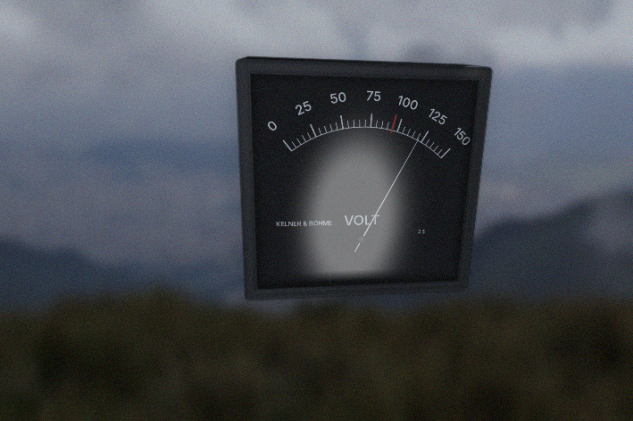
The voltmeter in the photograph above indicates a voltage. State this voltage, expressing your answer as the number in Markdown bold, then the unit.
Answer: **120** V
